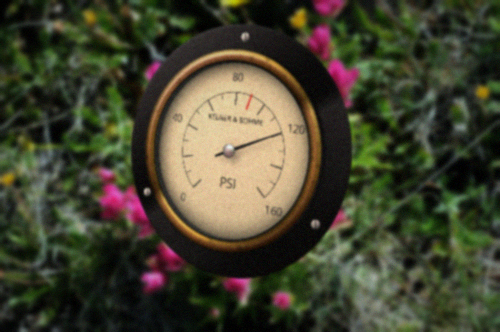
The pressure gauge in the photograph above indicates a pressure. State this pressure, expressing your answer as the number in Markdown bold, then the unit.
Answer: **120** psi
